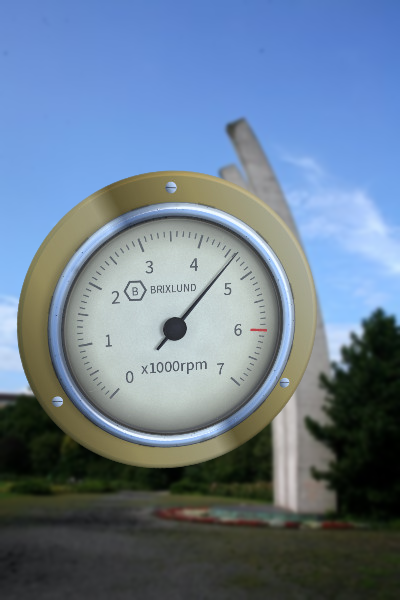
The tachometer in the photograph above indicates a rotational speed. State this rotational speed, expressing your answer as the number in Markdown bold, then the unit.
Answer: **4600** rpm
